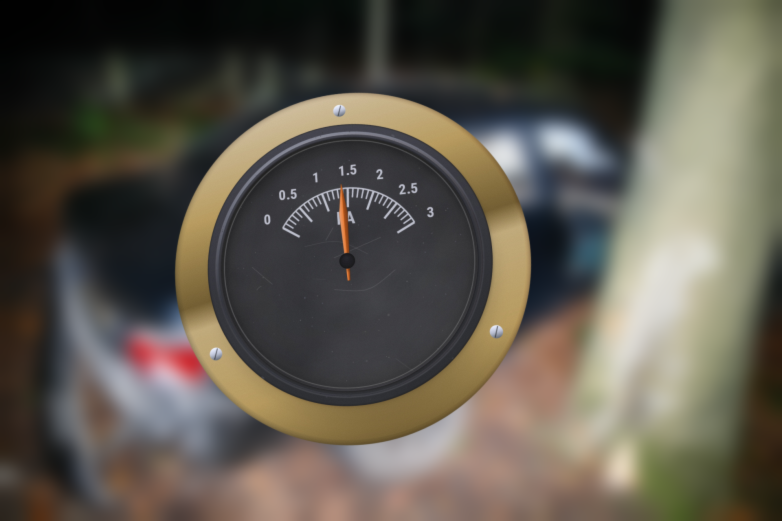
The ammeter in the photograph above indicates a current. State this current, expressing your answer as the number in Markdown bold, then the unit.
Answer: **1.4** kA
